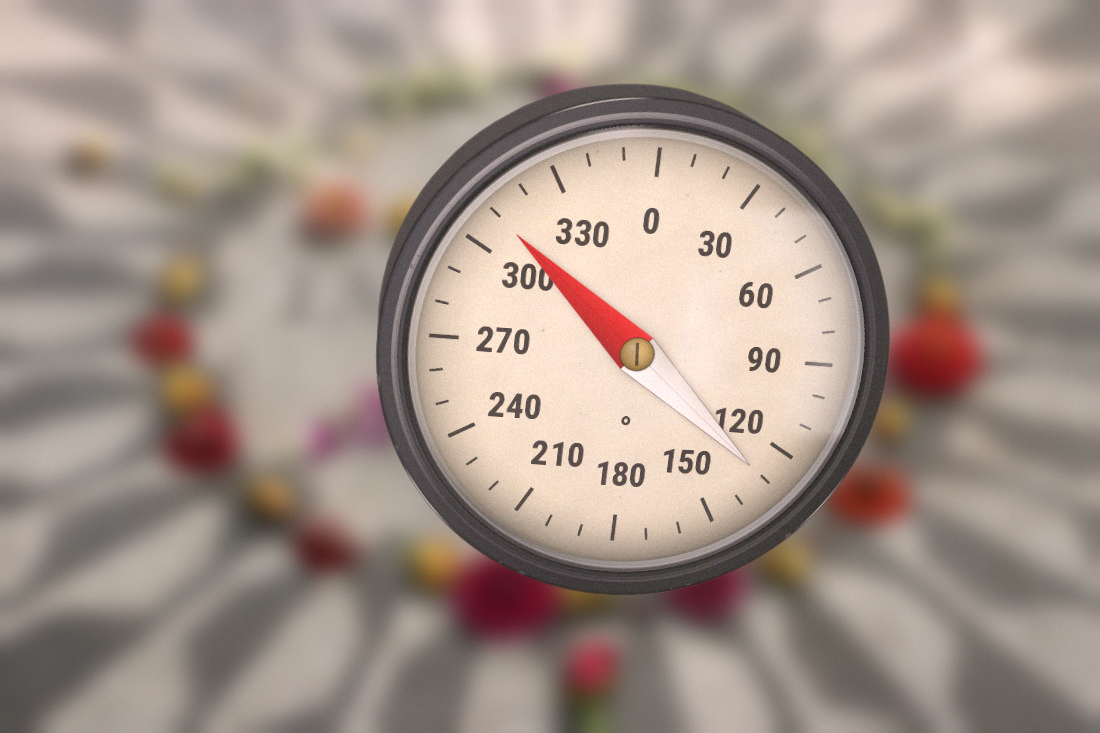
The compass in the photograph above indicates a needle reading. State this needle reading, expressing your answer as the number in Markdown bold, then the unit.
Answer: **310** °
